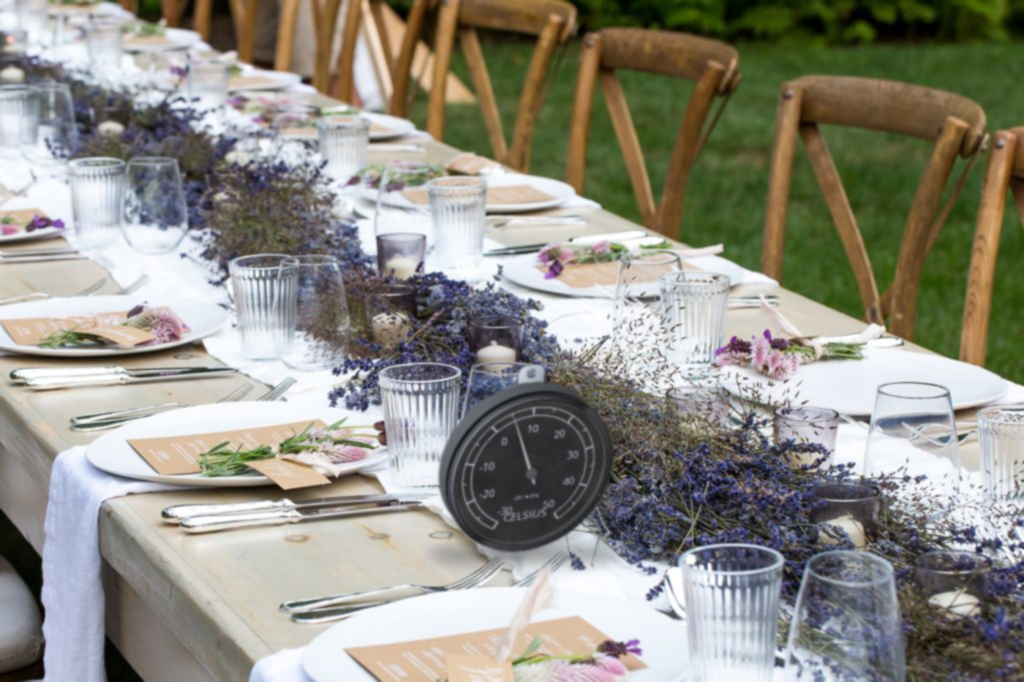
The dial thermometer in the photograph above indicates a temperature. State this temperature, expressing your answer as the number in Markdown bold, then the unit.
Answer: **5** °C
